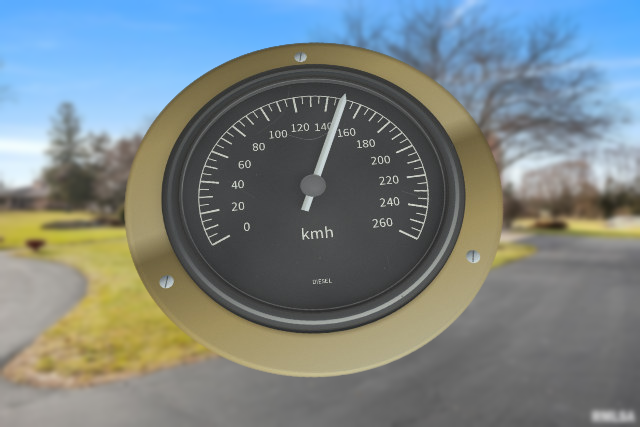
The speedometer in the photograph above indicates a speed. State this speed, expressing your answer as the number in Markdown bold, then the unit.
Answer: **150** km/h
